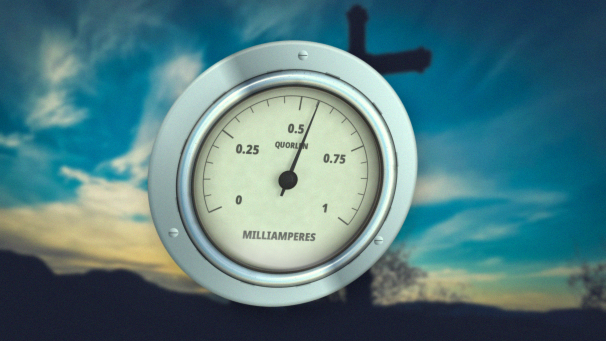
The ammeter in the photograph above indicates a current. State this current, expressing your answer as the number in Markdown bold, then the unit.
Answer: **0.55** mA
